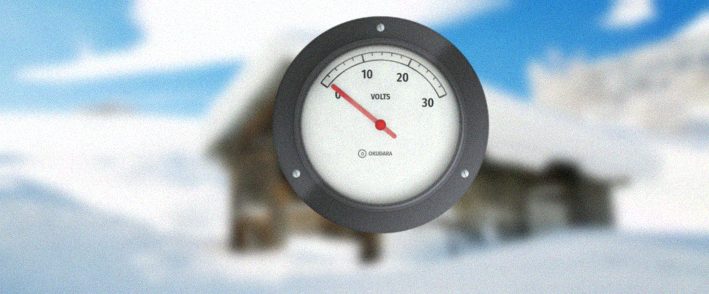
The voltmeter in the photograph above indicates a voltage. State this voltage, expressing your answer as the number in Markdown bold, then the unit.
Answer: **1** V
